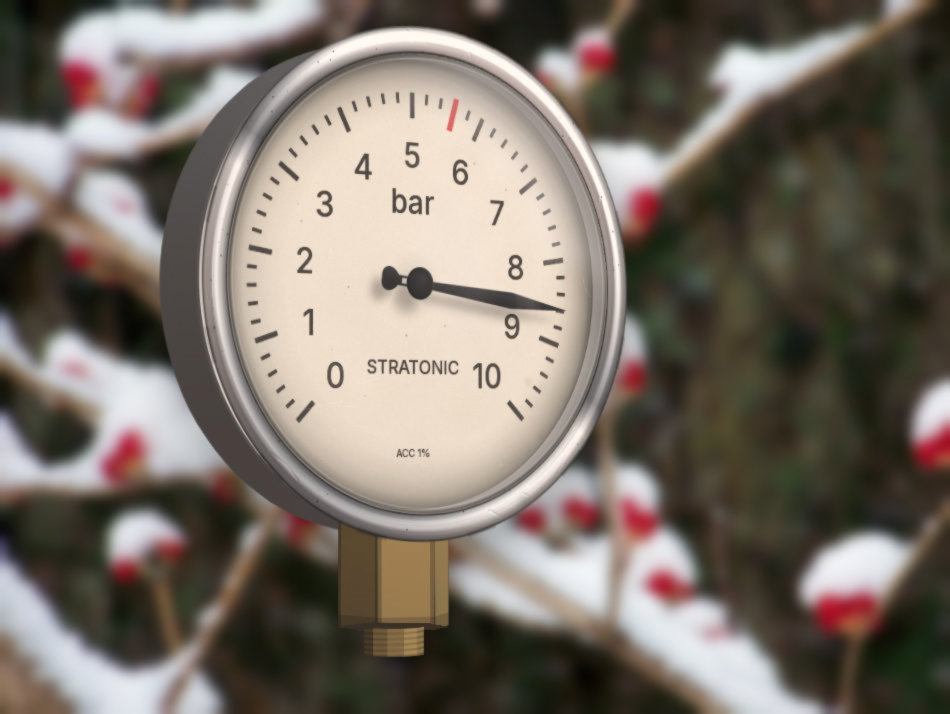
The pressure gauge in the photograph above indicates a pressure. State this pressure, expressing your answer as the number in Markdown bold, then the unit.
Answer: **8.6** bar
